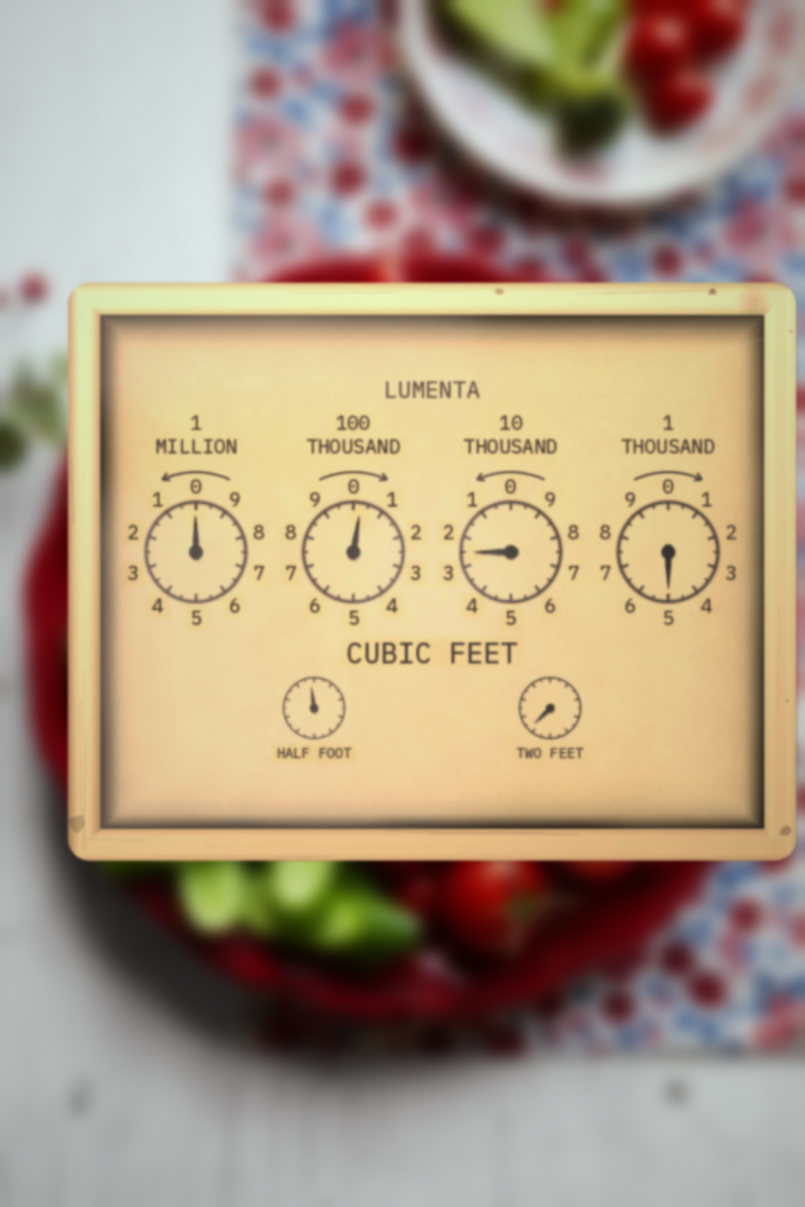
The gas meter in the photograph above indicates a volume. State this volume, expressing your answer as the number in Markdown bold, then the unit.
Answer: **2500** ft³
